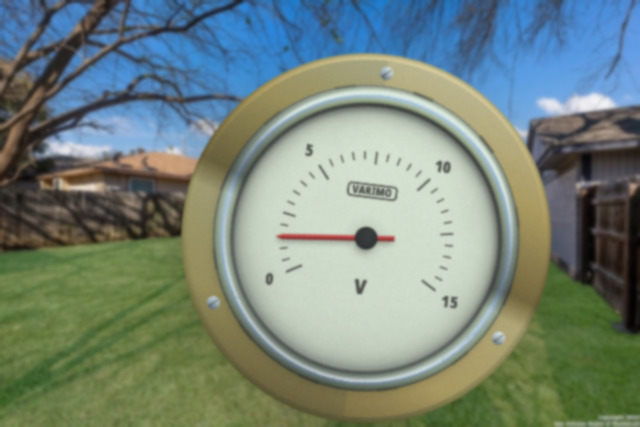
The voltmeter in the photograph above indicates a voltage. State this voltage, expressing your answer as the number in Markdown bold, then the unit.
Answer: **1.5** V
